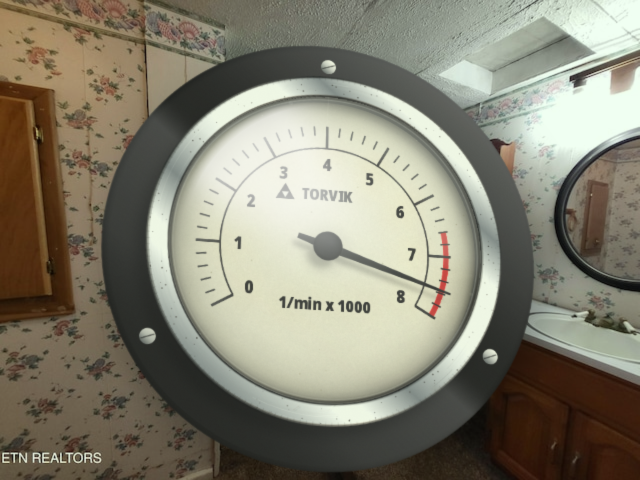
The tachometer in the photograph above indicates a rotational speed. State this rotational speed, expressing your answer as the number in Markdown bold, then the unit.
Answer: **7600** rpm
